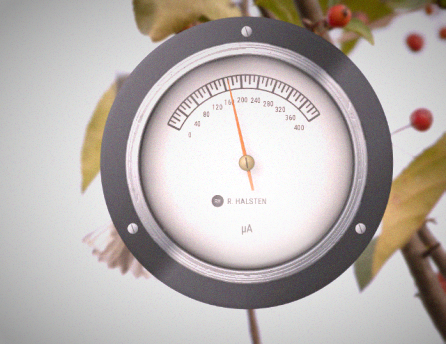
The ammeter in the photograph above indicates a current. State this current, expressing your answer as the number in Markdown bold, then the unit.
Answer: **170** µA
